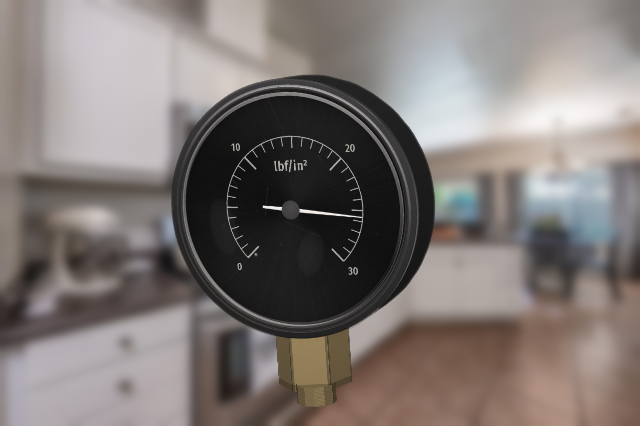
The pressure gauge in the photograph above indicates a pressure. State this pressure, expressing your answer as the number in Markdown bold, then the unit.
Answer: **25.5** psi
